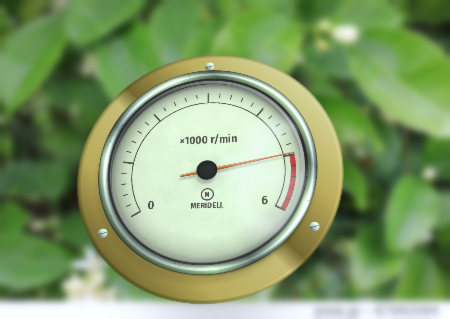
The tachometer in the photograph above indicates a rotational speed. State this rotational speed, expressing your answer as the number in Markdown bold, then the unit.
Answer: **5000** rpm
